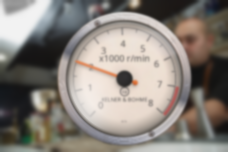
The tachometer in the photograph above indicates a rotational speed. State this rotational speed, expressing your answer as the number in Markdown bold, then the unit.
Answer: **2000** rpm
